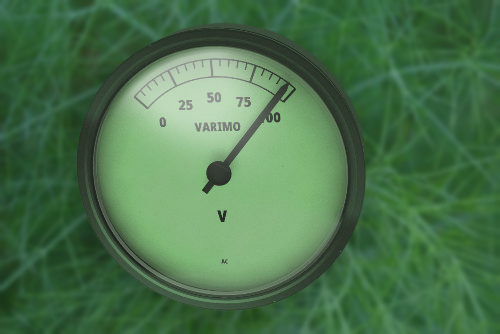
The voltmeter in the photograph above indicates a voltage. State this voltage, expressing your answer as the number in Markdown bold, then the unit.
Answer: **95** V
